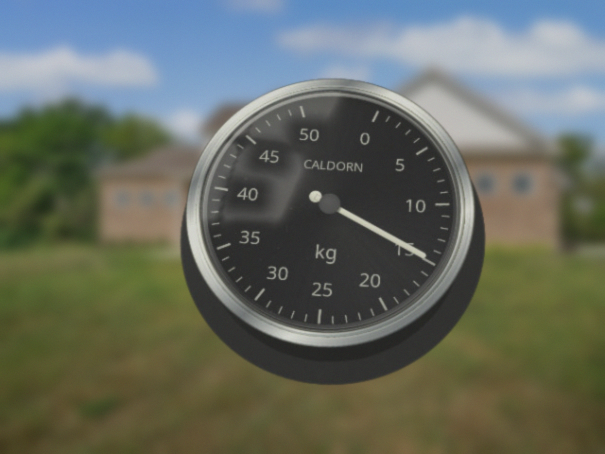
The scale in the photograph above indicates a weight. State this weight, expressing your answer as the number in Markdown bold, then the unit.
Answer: **15** kg
